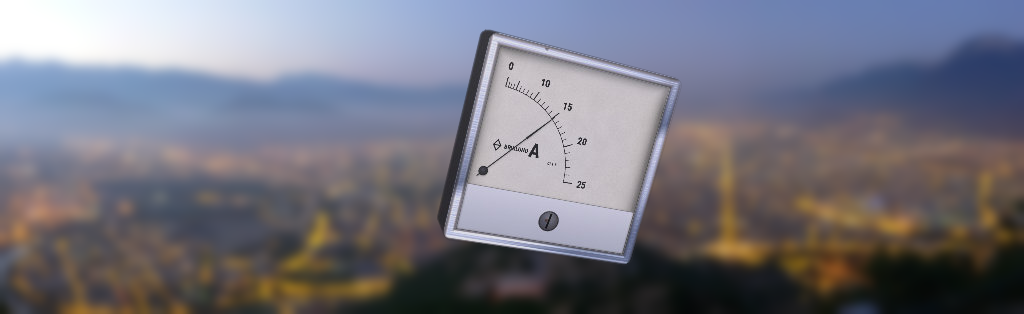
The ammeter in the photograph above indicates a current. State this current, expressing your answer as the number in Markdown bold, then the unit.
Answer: **15** A
